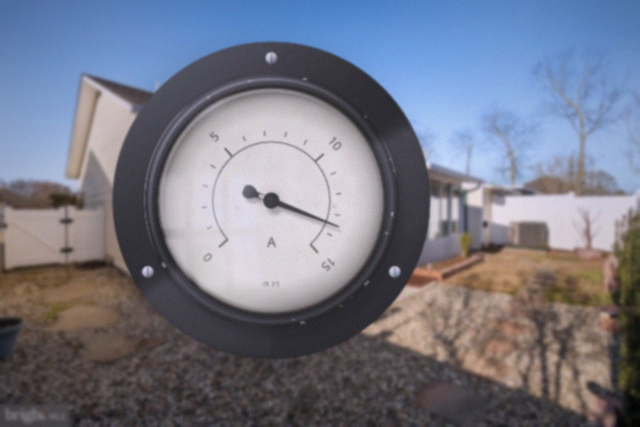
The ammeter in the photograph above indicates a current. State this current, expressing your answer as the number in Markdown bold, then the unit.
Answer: **13.5** A
